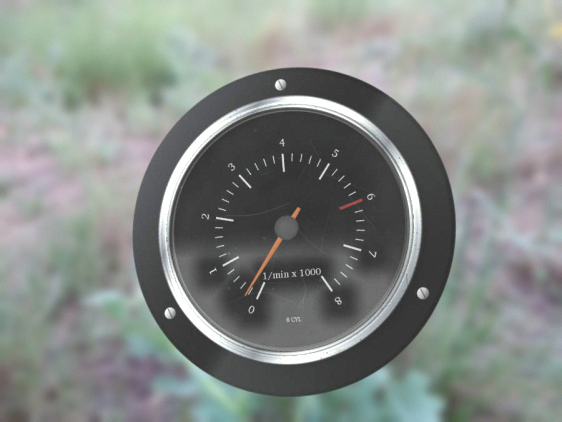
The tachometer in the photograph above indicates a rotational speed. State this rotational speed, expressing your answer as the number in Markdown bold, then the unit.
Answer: **200** rpm
